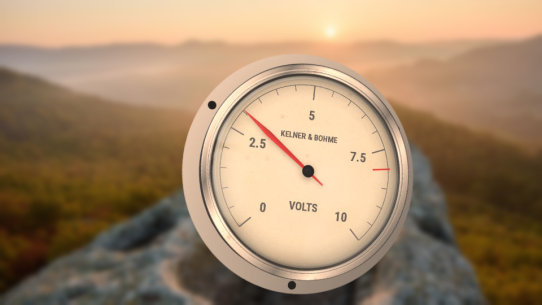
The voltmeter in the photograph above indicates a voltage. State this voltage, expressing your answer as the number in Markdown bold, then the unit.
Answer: **3** V
